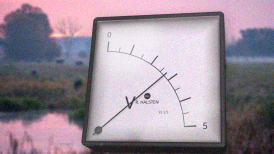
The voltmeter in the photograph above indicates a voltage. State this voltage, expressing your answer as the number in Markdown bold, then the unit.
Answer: **2.75** V
